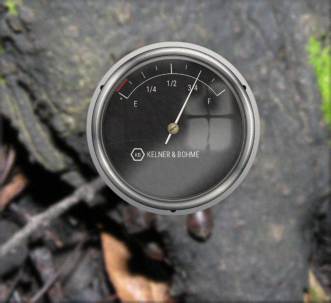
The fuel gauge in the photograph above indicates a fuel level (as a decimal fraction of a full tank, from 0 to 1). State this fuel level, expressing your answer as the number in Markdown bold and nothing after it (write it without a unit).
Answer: **0.75**
